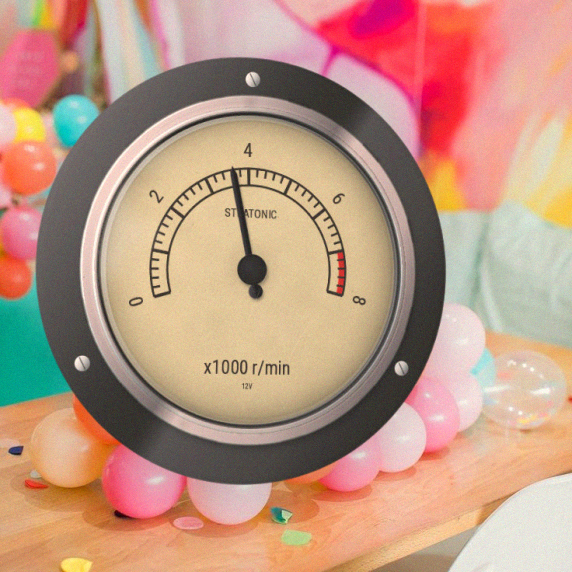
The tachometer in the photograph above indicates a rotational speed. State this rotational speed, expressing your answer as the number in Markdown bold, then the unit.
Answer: **3600** rpm
